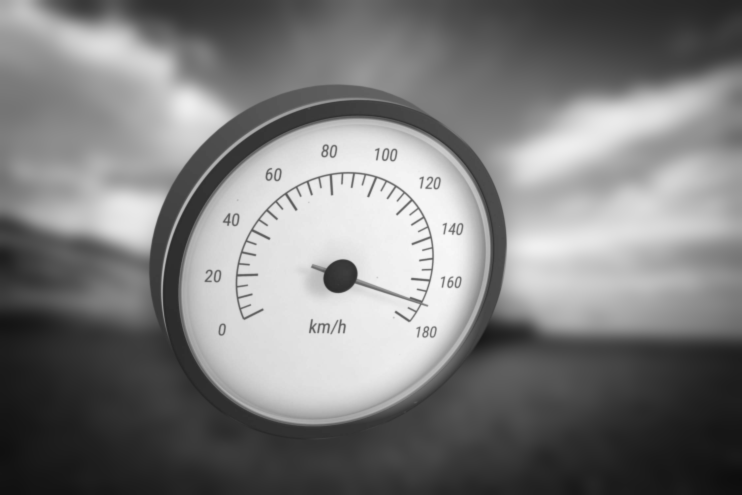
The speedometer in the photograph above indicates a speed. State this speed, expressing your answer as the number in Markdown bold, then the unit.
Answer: **170** km/h
